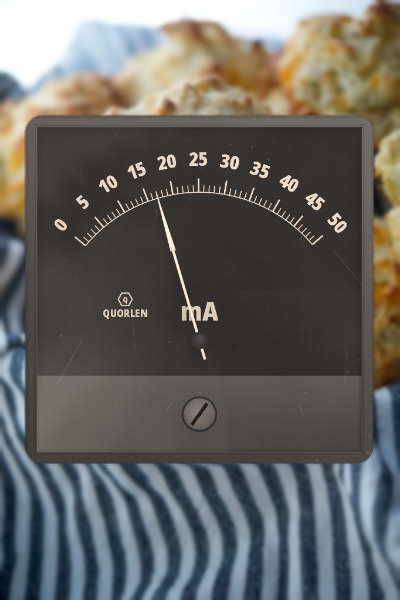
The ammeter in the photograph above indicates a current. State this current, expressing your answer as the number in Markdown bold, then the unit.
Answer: **17** mA
